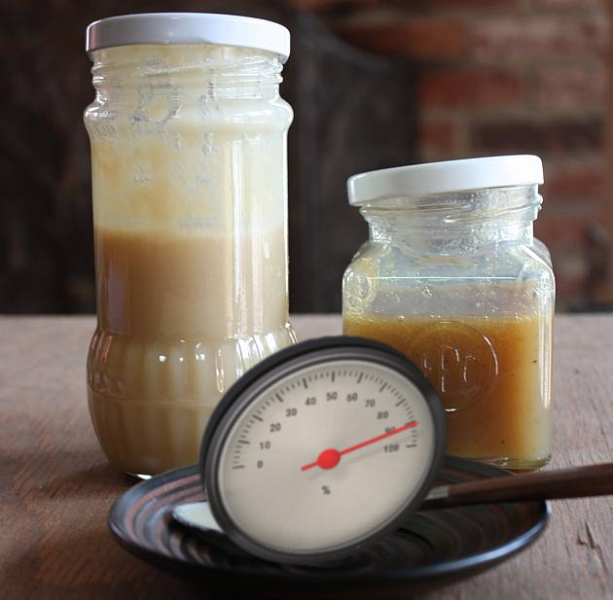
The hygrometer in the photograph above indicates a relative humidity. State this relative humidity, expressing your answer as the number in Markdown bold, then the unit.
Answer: **90** %
